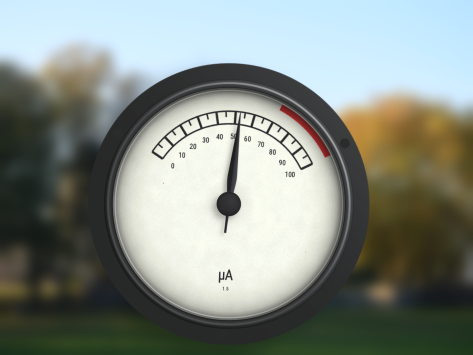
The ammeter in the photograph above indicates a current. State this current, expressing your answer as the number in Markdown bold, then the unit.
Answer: **52.5** µA
